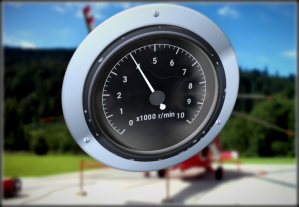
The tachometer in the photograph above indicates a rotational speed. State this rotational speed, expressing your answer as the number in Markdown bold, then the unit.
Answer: **4000** rpm
